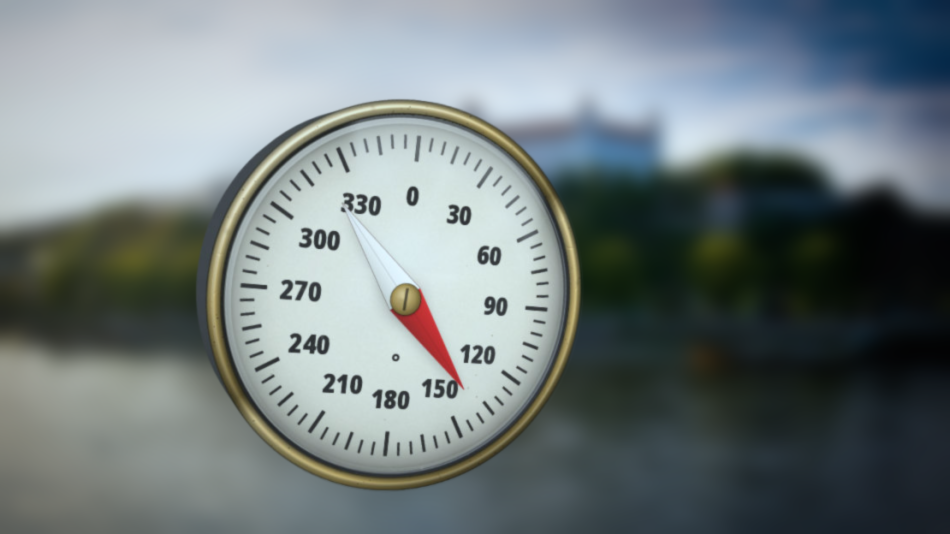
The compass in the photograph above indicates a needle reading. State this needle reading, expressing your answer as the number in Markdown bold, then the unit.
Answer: **140** °
